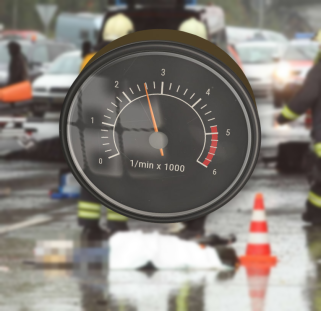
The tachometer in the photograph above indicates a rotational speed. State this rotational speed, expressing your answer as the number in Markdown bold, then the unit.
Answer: **2600** rpm
